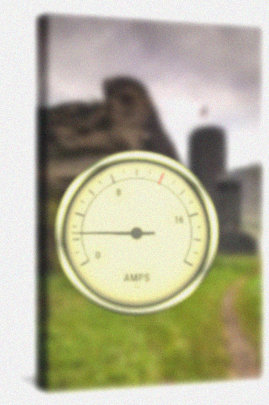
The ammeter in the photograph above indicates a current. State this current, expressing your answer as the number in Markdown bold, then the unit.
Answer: **2.5** A
